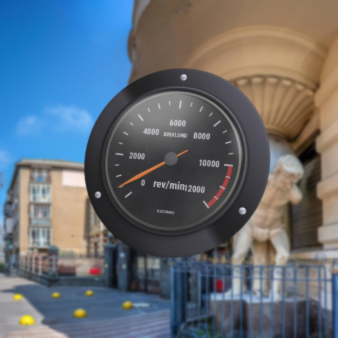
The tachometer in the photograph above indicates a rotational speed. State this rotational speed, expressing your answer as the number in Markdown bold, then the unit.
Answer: **500** rpm
